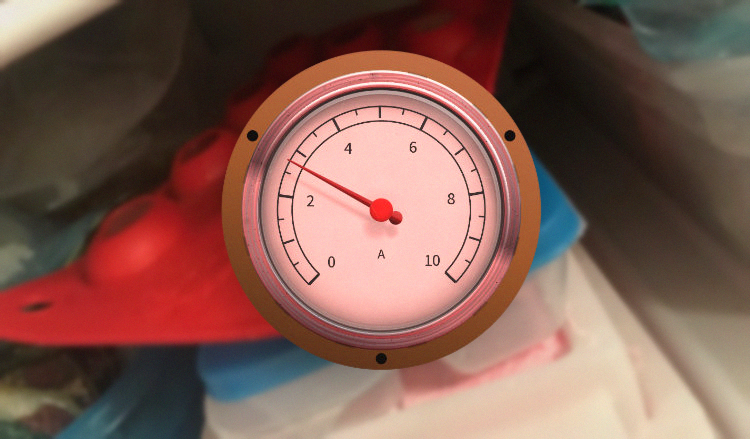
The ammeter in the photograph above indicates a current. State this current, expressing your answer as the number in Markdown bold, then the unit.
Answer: **2.75** A
